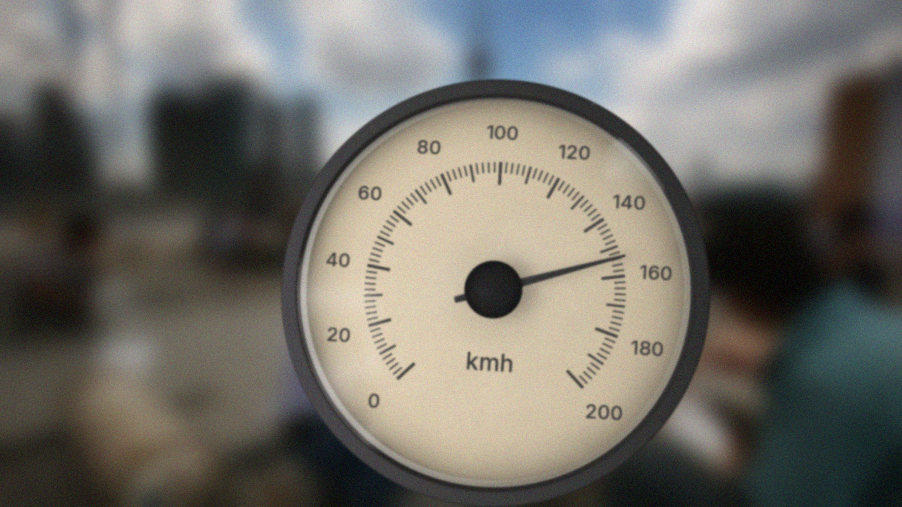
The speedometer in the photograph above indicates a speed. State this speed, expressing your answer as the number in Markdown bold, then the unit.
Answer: **154** km/h
